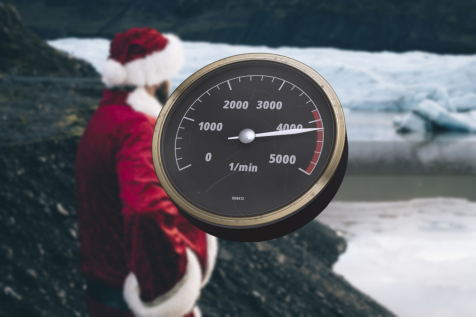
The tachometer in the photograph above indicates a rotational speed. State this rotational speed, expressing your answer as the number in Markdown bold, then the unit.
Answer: **4200** rpm
